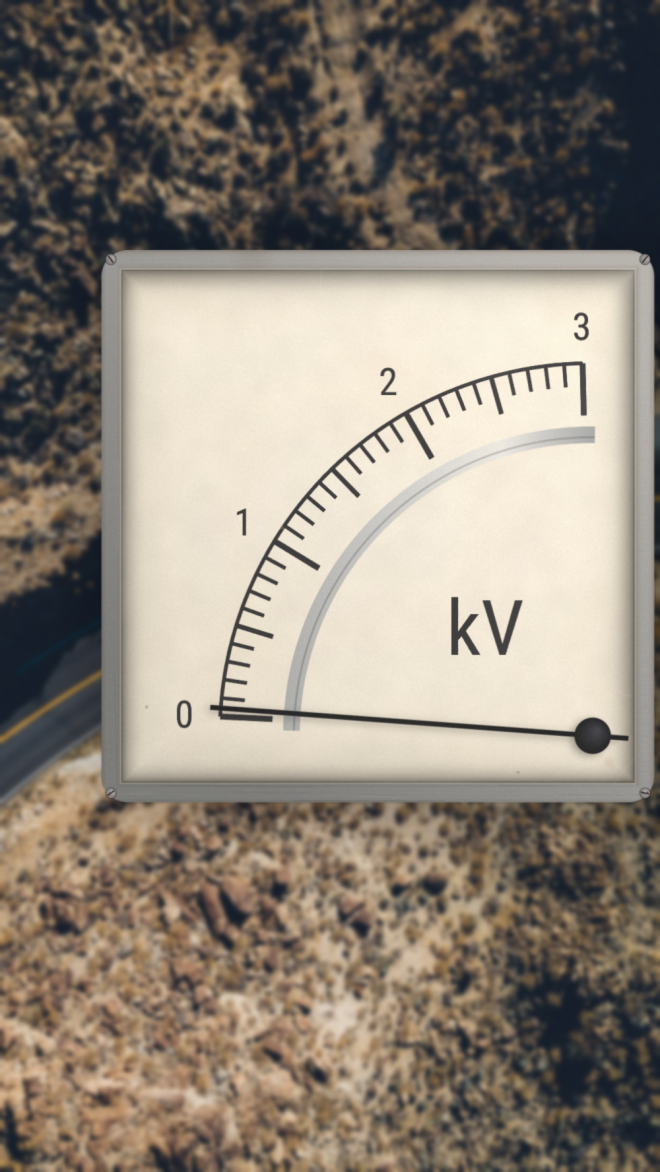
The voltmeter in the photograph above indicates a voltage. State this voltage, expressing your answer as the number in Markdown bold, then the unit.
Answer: **0.05** kV
